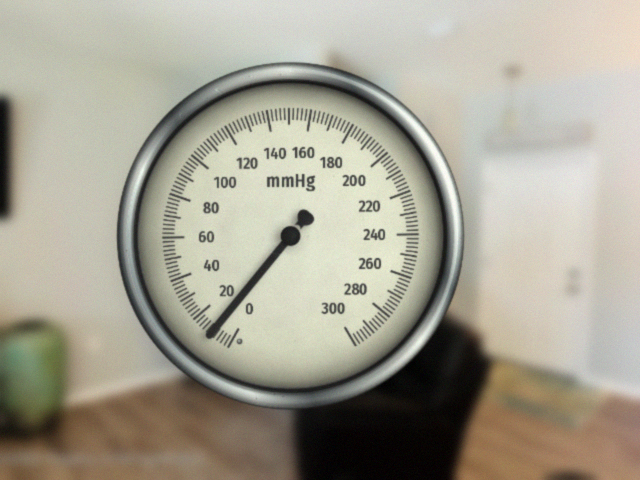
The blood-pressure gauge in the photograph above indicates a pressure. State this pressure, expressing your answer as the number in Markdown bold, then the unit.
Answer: **10** mmHg
